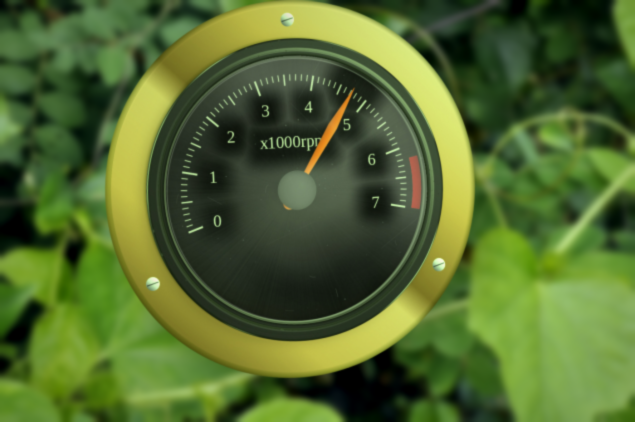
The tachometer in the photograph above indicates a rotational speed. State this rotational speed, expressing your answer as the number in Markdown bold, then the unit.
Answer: **4700** rpm
